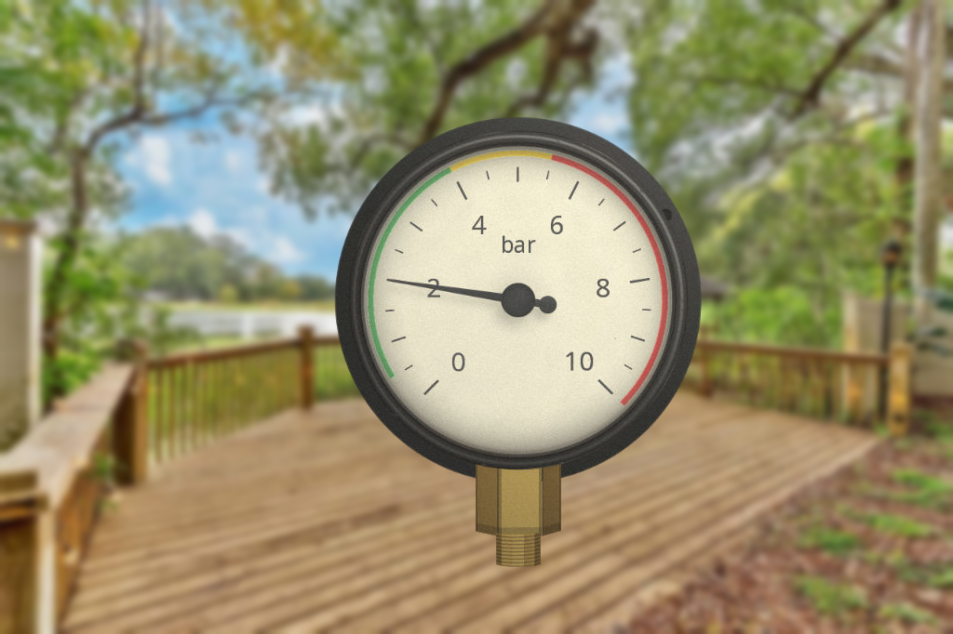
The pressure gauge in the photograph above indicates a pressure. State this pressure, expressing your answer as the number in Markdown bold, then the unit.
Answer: **2** bar
